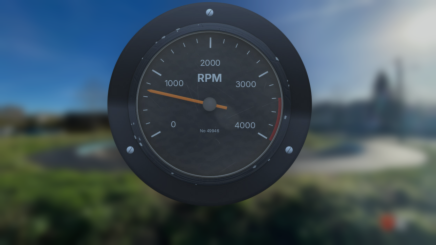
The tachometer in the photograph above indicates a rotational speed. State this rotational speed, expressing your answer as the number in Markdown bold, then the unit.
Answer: **700** rpm
